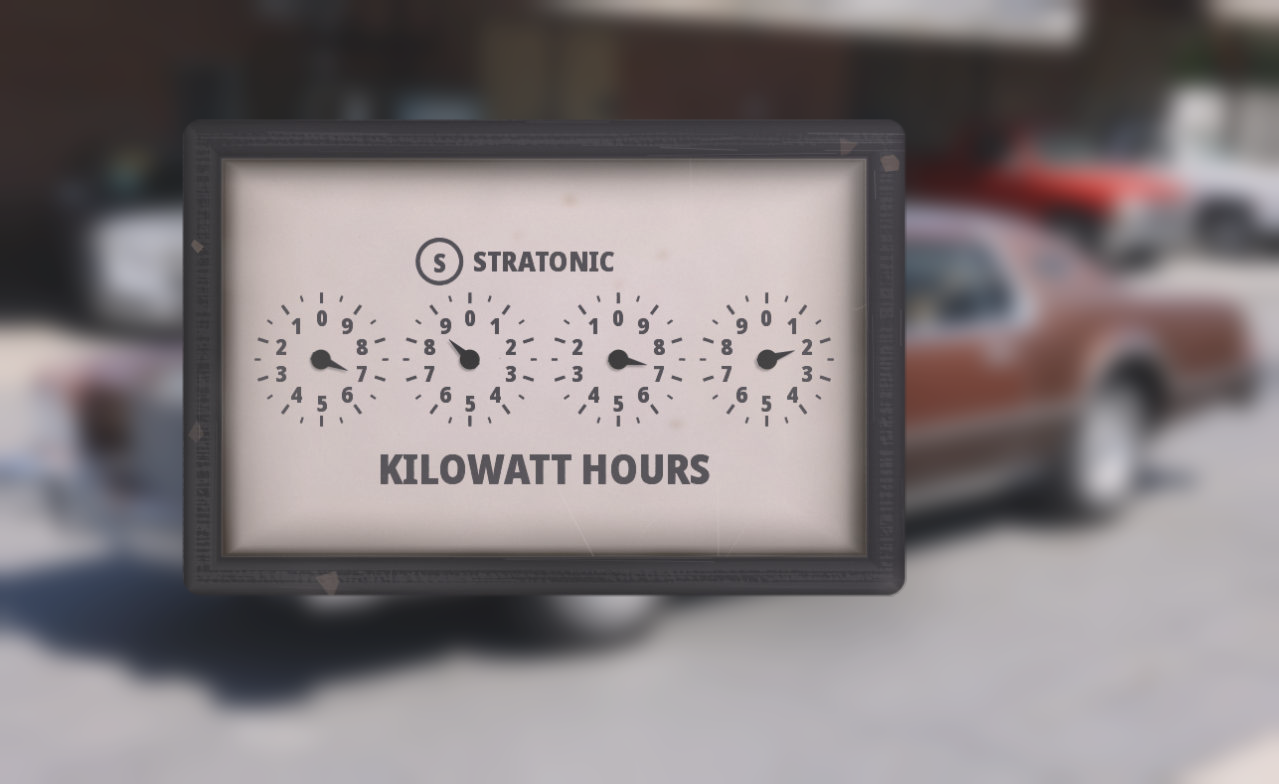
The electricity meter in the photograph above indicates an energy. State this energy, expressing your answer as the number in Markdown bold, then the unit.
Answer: **6872** kWh
